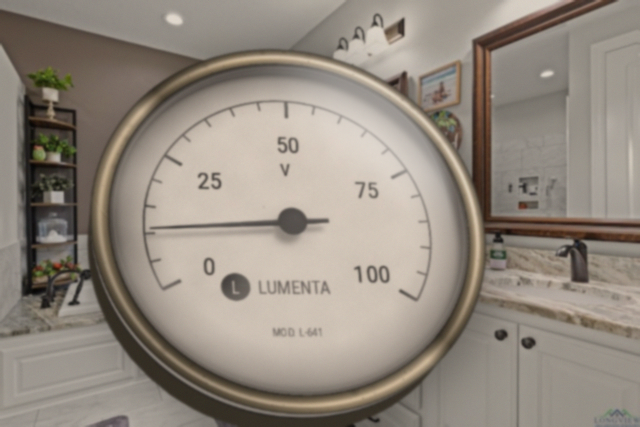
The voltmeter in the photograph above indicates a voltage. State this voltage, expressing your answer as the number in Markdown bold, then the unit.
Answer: **10** V
